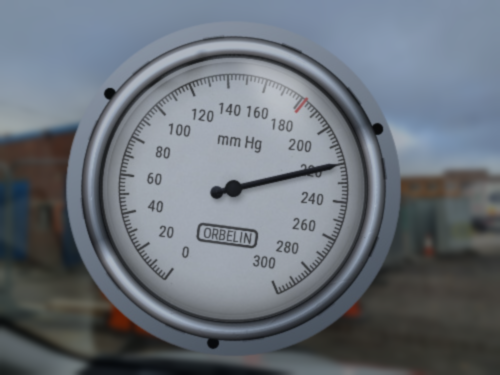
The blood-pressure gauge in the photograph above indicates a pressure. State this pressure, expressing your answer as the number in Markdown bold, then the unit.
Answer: **220** mmHg
